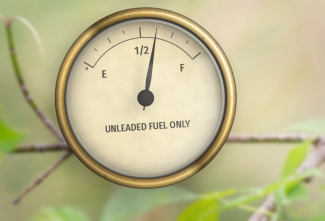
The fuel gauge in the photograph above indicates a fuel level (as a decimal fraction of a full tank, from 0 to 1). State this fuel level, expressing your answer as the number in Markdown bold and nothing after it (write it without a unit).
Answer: **0.625**
